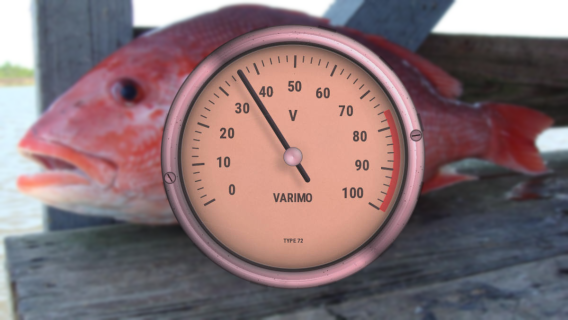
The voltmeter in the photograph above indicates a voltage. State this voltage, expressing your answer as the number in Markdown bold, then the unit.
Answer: **36** V
